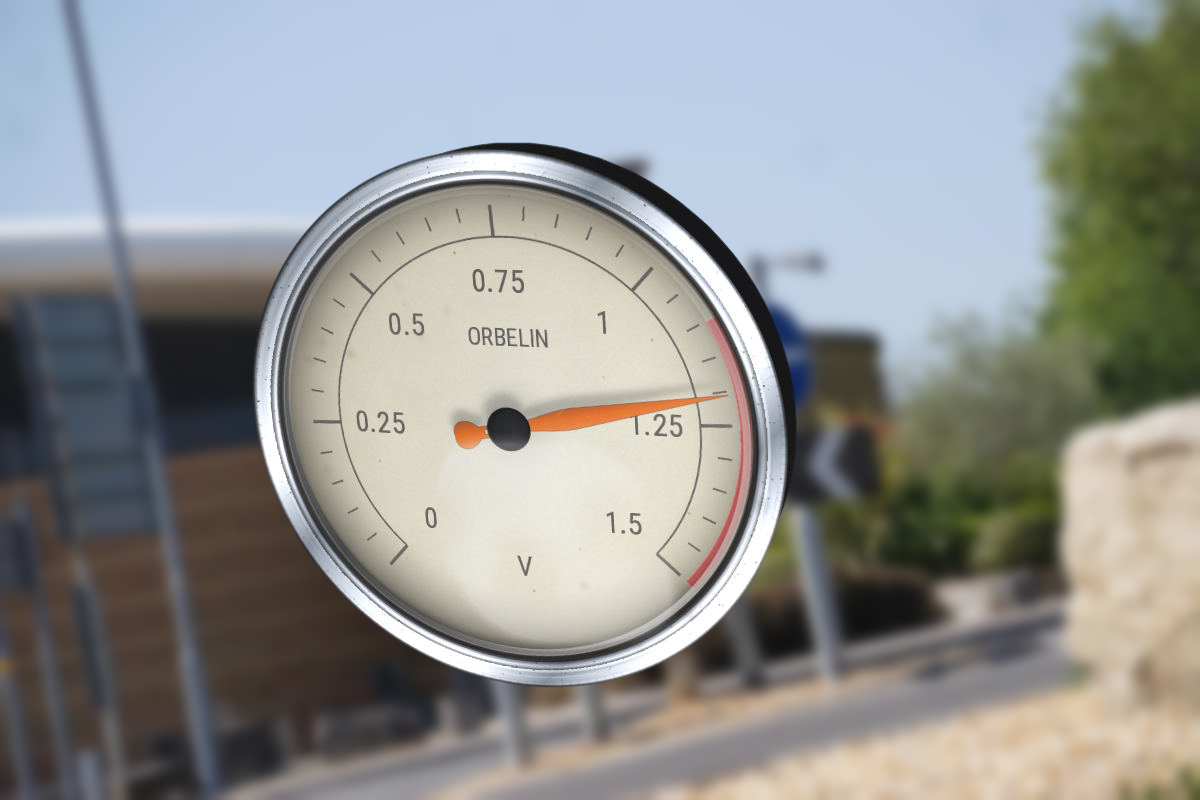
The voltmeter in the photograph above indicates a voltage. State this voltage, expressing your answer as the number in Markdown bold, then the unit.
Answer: **1.2** V
